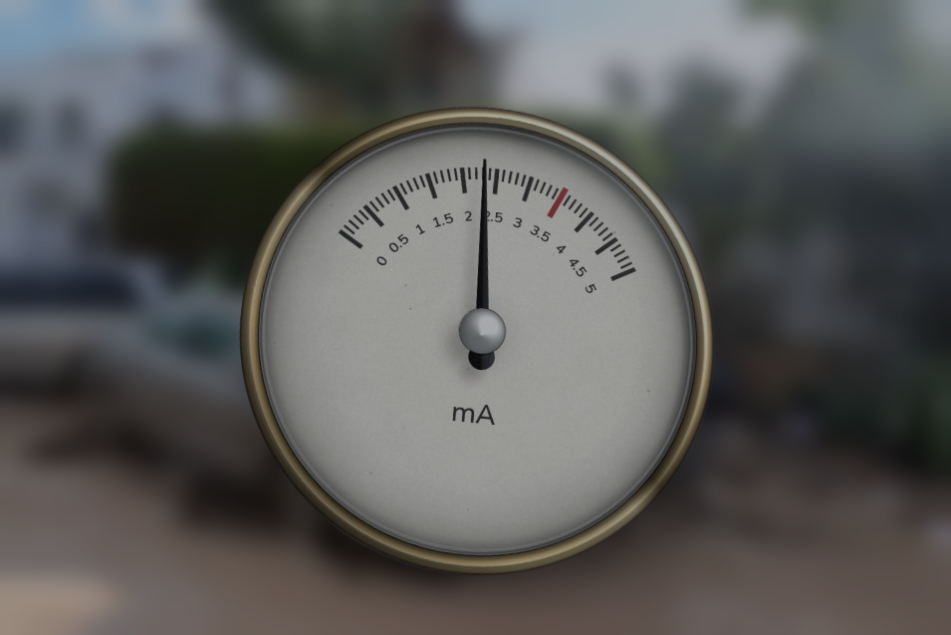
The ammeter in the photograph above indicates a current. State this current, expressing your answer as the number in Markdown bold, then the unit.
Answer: **2.3** mA
